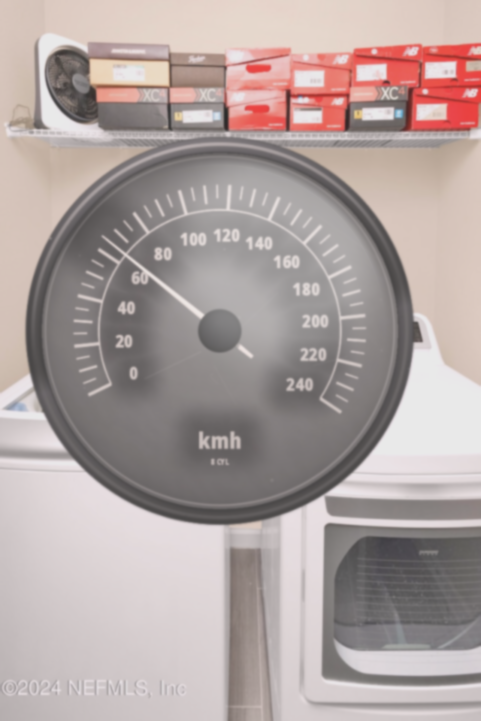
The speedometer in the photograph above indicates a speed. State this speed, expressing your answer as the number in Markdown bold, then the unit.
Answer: **65** km/h
